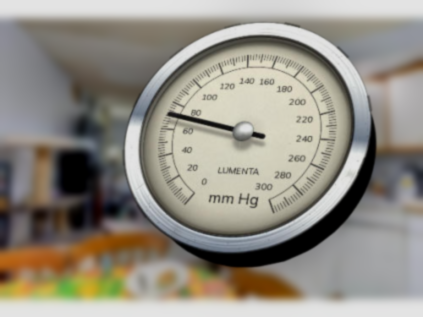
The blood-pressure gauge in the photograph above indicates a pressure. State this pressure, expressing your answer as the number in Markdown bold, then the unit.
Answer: **70** mmHg
